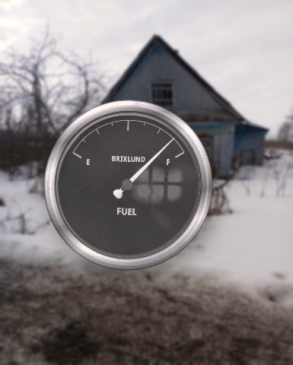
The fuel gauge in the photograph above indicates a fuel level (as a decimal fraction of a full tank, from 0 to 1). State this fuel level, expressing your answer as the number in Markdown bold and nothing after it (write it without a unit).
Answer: **0.875**
